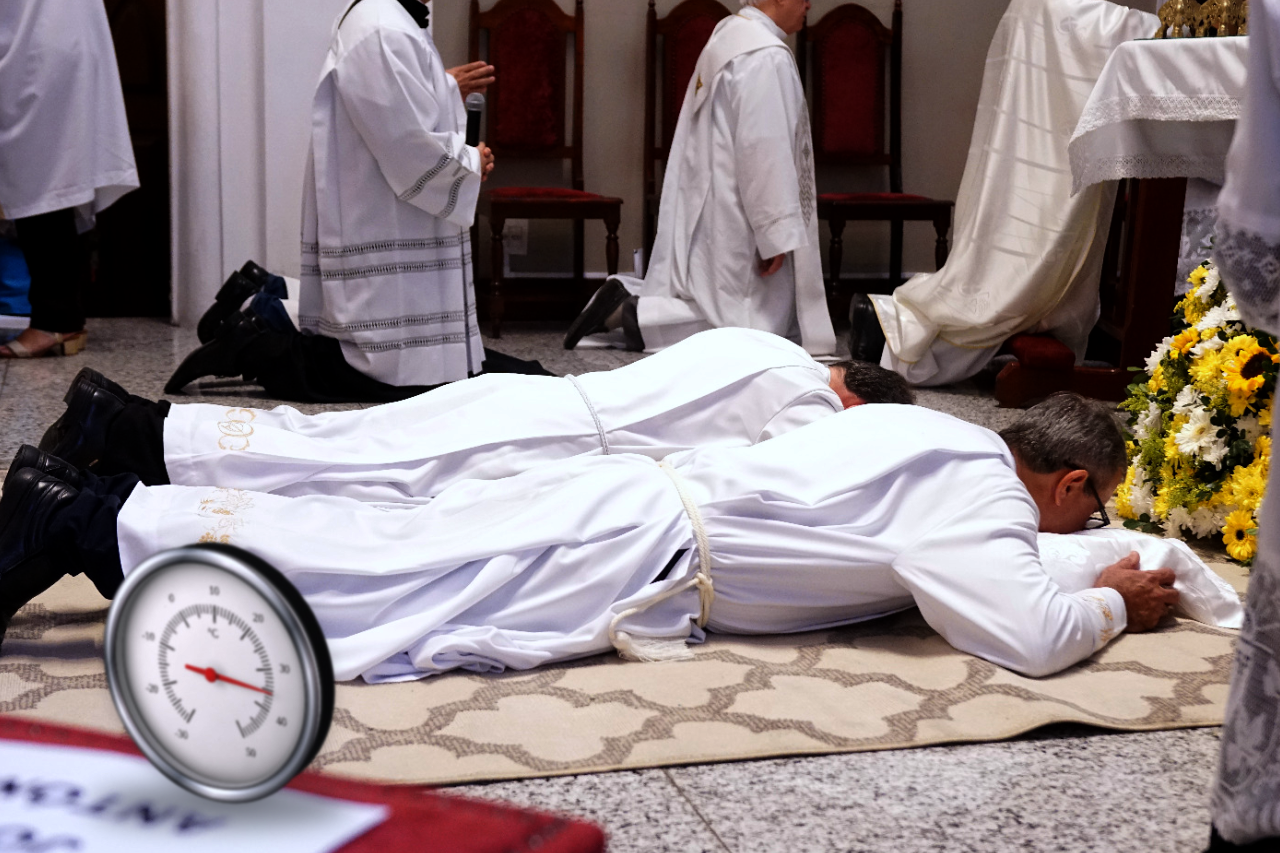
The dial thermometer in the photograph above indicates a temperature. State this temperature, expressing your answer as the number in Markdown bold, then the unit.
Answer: **35** °C
